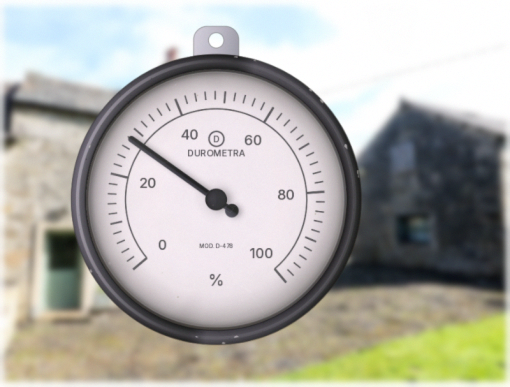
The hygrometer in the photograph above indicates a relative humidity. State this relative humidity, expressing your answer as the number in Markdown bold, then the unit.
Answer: **28** %
